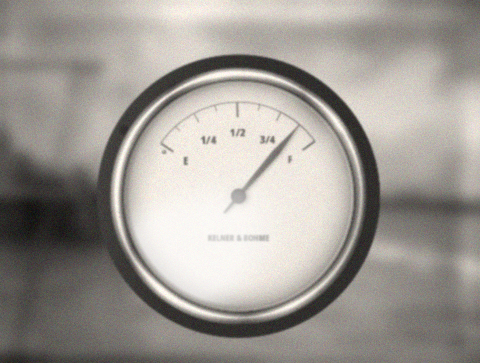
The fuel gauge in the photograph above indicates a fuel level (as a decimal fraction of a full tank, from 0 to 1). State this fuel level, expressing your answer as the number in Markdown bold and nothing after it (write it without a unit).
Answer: **0.875**
